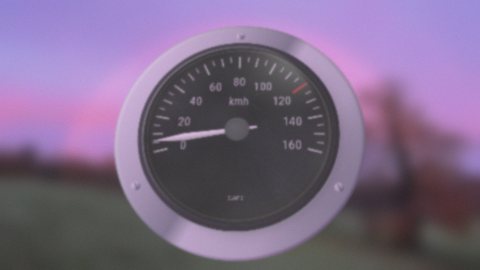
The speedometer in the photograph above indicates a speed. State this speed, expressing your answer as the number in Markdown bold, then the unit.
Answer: **5** km/h
